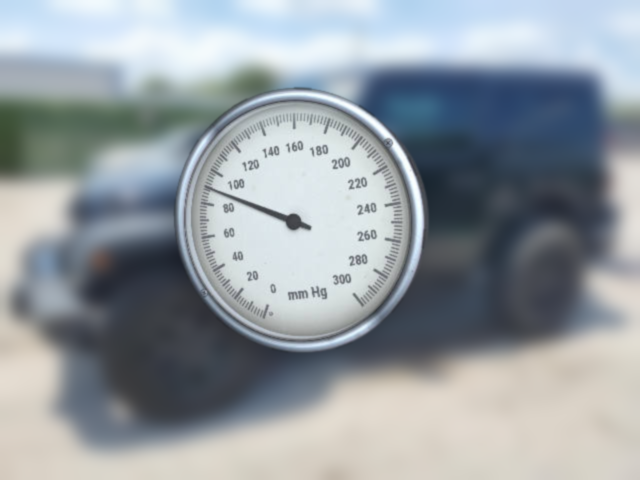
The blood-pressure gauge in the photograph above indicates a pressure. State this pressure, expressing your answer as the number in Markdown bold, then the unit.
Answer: **90** mmHg
